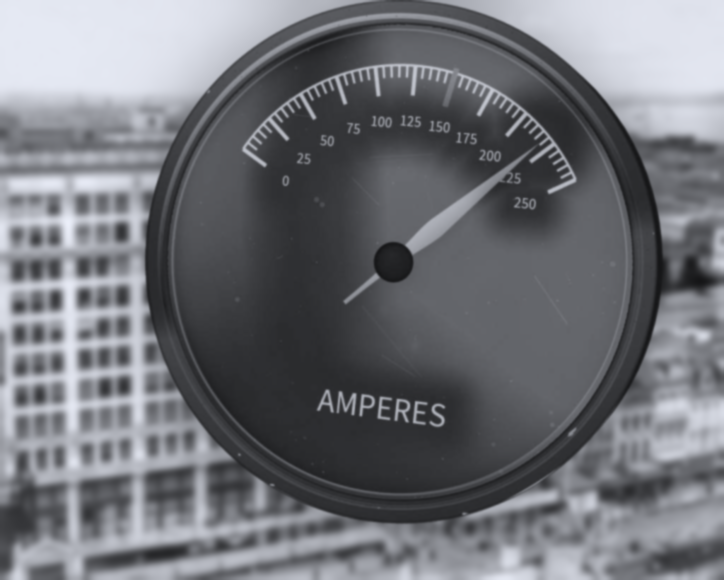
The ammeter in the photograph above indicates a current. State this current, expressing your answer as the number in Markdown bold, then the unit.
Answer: **220** A
